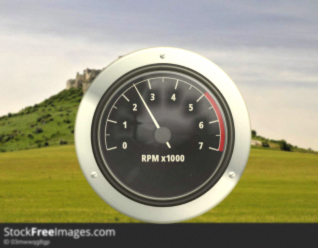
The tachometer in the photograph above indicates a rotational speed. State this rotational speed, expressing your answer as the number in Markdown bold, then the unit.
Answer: **2500** rpm
